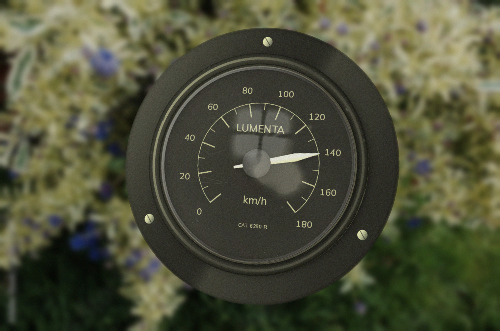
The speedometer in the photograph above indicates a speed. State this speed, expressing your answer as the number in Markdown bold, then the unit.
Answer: **140** km/h
